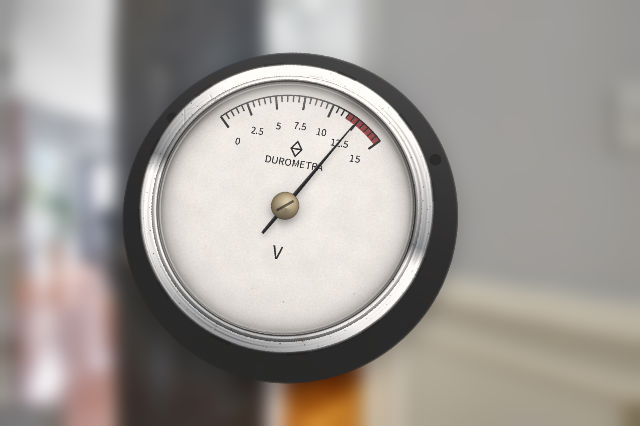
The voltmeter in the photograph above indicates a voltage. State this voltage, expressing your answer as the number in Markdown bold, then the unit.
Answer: **12.5** V
